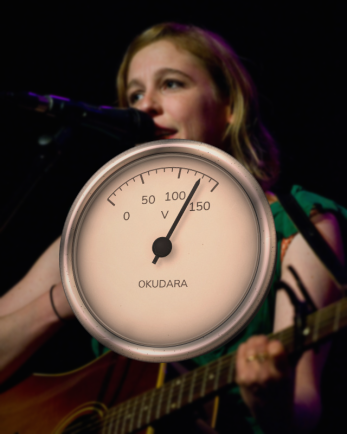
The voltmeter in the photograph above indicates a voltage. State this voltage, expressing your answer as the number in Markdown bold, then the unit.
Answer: **130** V
